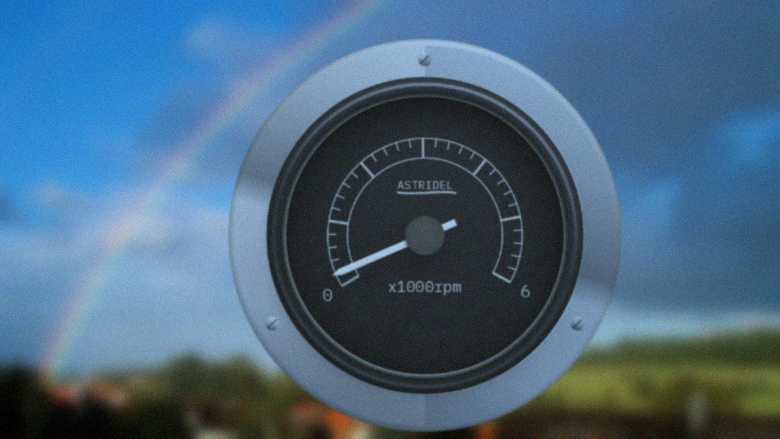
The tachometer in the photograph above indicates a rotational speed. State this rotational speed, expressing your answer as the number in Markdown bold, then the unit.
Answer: **200** rpm
